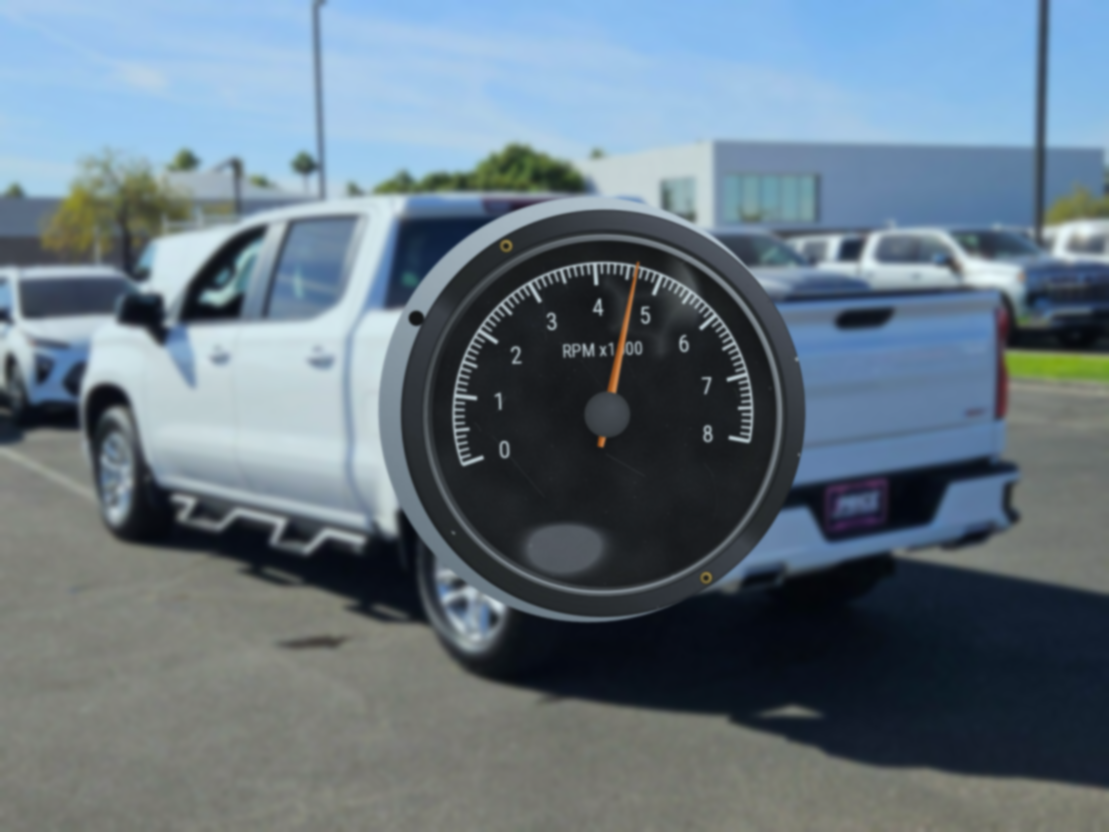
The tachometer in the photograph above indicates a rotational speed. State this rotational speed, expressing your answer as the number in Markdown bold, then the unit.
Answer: **4600** rpm
